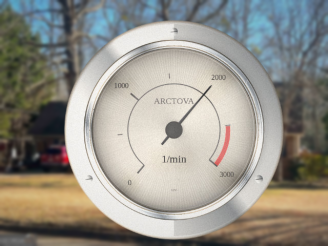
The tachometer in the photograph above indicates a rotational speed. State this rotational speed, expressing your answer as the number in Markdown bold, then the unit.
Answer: **2000** rpm
